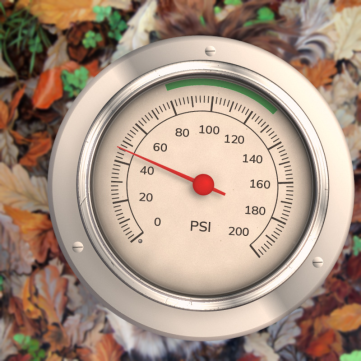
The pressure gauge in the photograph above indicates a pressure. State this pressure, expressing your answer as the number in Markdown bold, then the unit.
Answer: **46** psi
